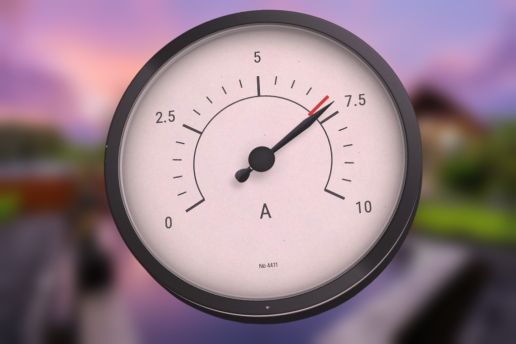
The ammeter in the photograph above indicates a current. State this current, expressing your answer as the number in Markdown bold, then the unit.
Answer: **7.25** A
